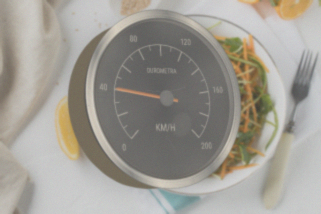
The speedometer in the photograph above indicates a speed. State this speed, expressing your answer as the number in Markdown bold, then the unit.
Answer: **40** km/h
